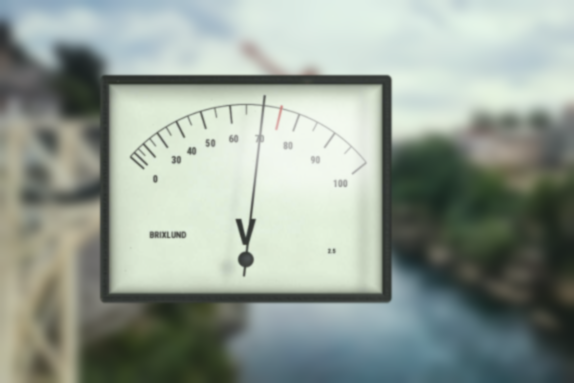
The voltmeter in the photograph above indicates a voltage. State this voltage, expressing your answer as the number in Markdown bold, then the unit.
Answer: **70** V
